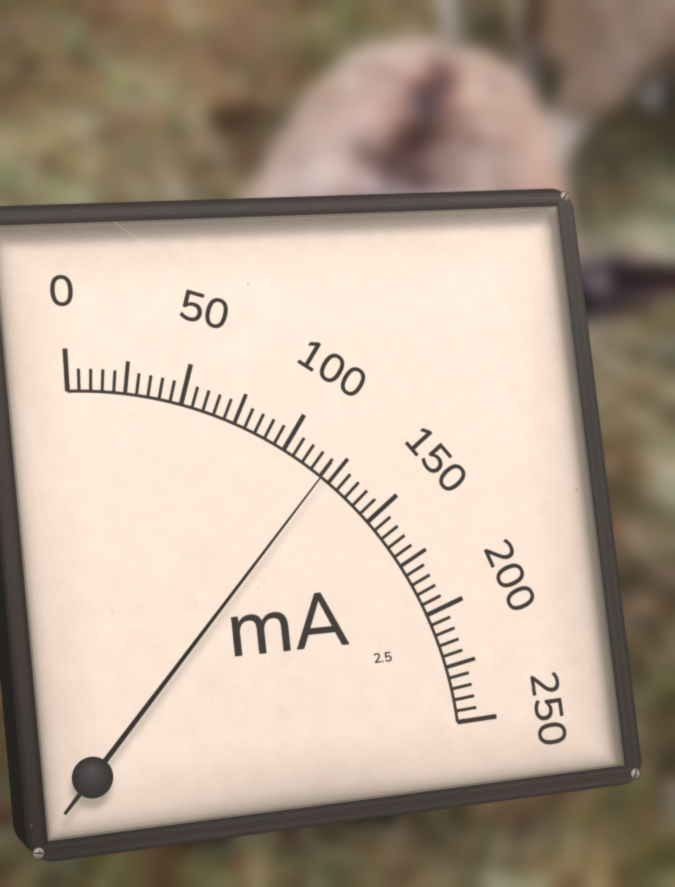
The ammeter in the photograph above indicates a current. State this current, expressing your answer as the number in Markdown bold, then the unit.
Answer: **120** mA
